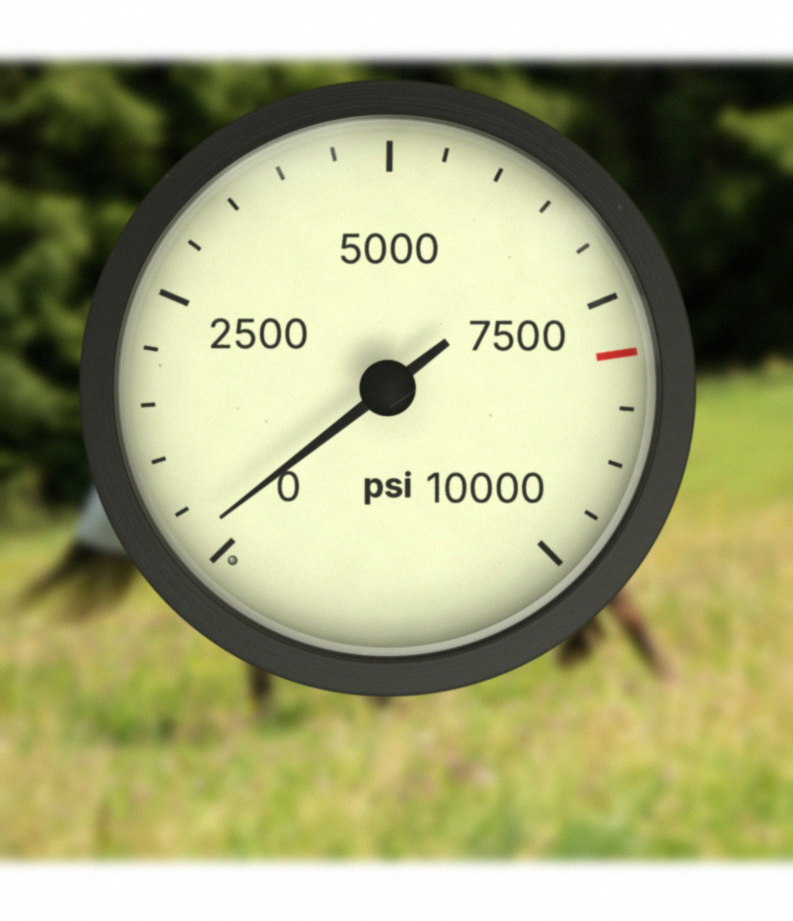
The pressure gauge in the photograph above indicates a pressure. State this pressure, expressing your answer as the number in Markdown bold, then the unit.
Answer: **250** psi
